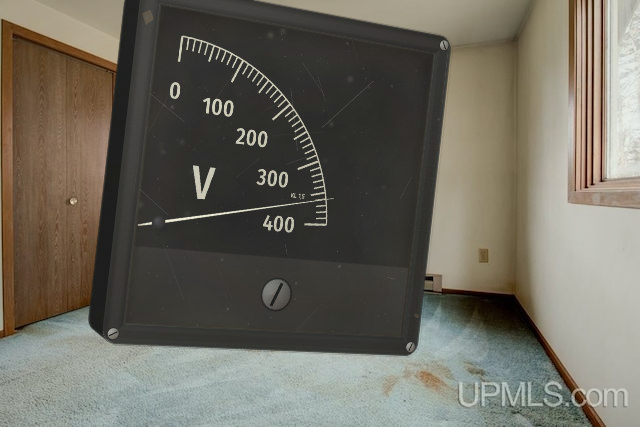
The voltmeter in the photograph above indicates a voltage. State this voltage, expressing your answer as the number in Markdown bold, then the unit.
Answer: **360** V
